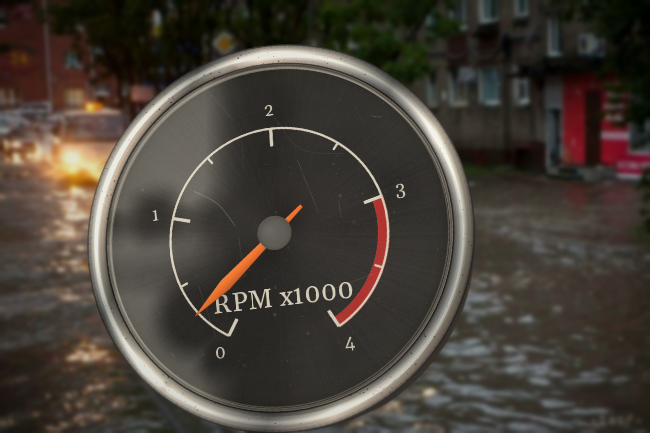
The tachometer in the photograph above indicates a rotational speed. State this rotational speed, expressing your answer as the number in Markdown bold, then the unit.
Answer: **250** rpm
